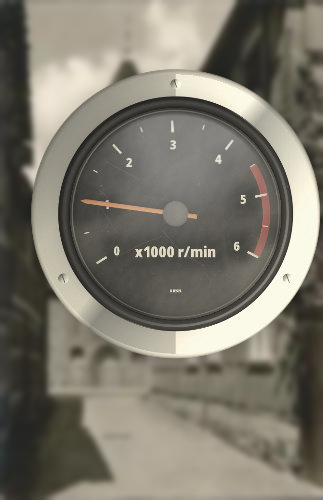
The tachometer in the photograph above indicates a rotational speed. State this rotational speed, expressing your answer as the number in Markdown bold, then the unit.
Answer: **1000** rpm
